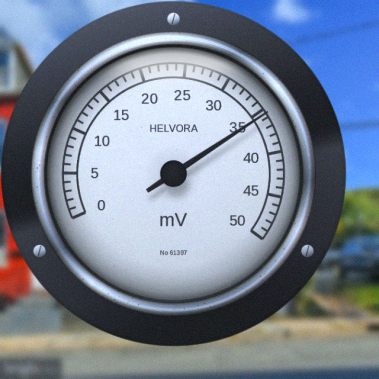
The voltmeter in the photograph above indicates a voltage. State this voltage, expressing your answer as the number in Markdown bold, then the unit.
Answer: **35.5** mV
